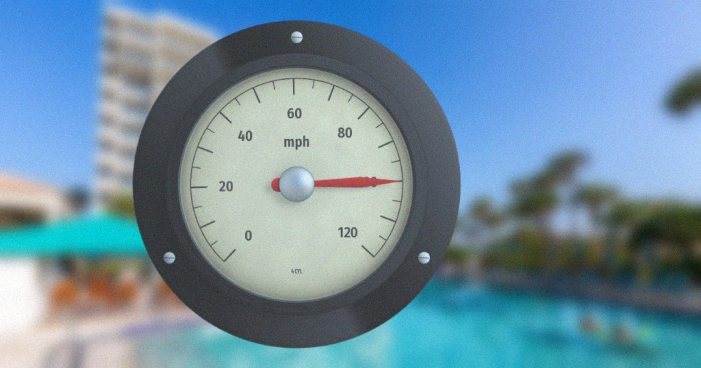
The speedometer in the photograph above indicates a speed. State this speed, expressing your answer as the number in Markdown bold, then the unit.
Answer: **100** mph
